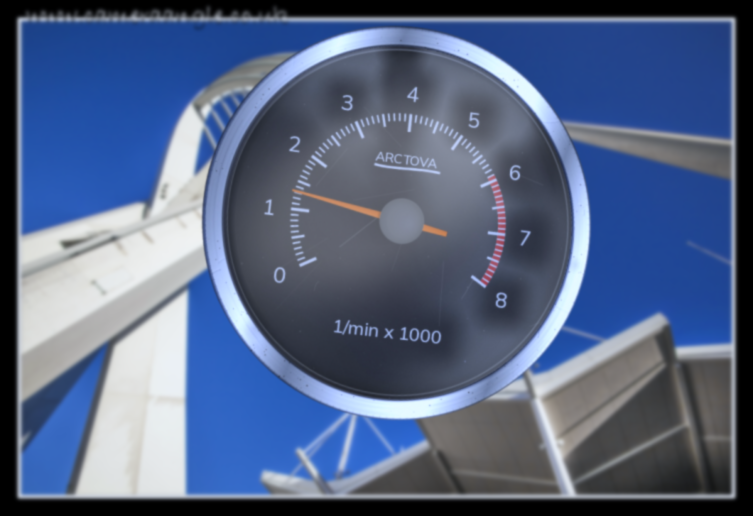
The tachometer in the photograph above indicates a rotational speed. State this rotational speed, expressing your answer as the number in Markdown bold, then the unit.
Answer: **1300** rpm
